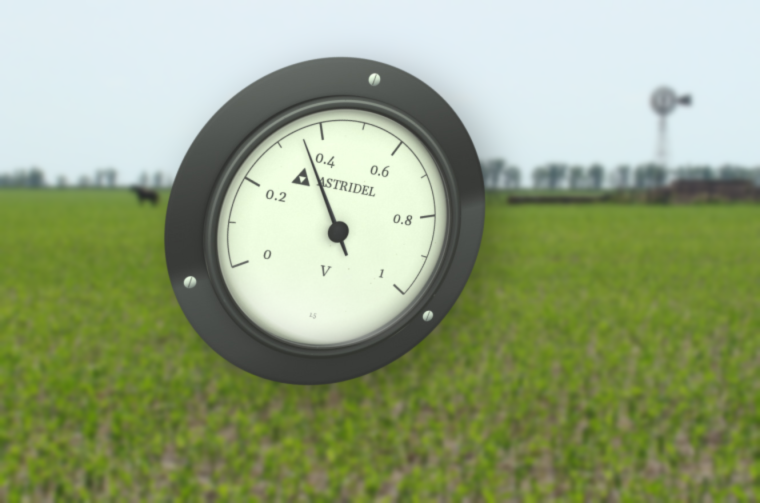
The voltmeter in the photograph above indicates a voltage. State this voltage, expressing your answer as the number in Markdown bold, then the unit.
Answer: **0.35** V
